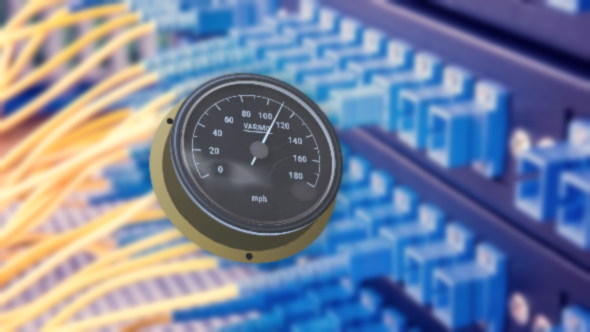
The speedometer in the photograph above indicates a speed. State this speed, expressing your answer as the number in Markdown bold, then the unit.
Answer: **110** mph
